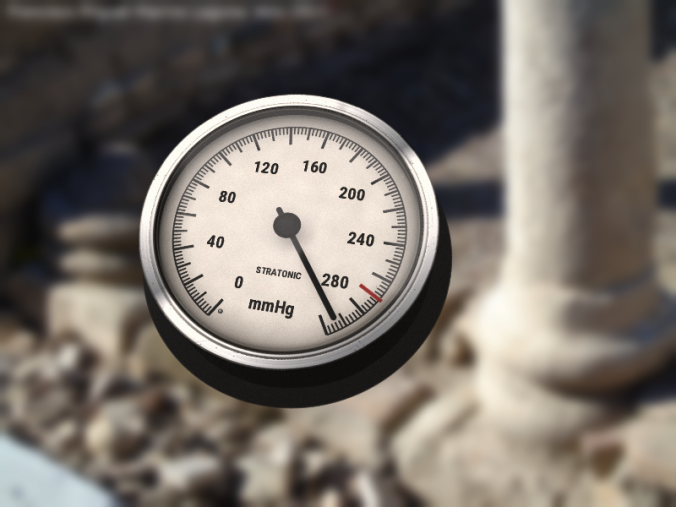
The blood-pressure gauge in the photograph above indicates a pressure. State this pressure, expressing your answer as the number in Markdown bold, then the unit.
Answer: **294** mmHg
